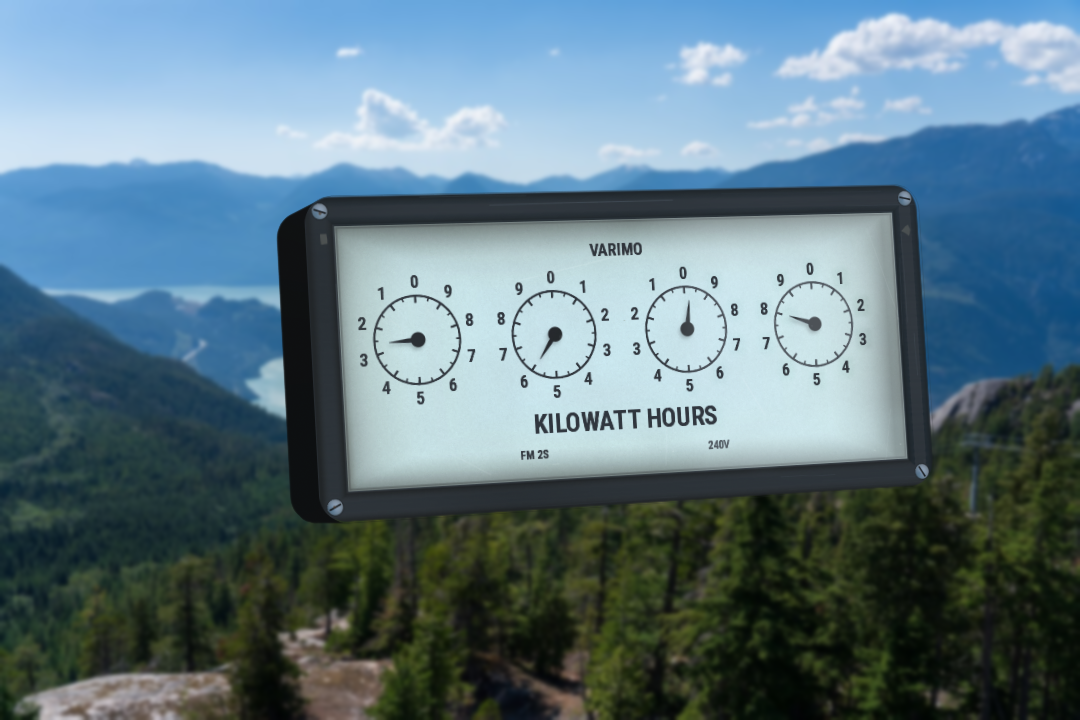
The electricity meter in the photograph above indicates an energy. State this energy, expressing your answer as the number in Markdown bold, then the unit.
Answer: **2598** kWh
